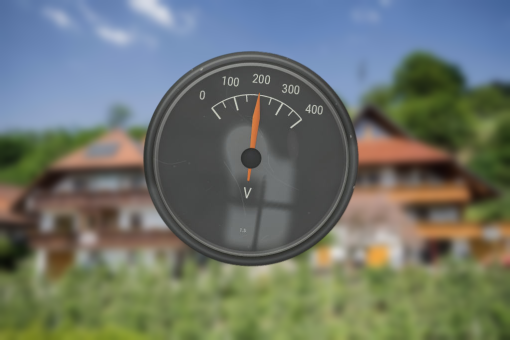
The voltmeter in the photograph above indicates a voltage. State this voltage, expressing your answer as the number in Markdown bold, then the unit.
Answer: **200** V
